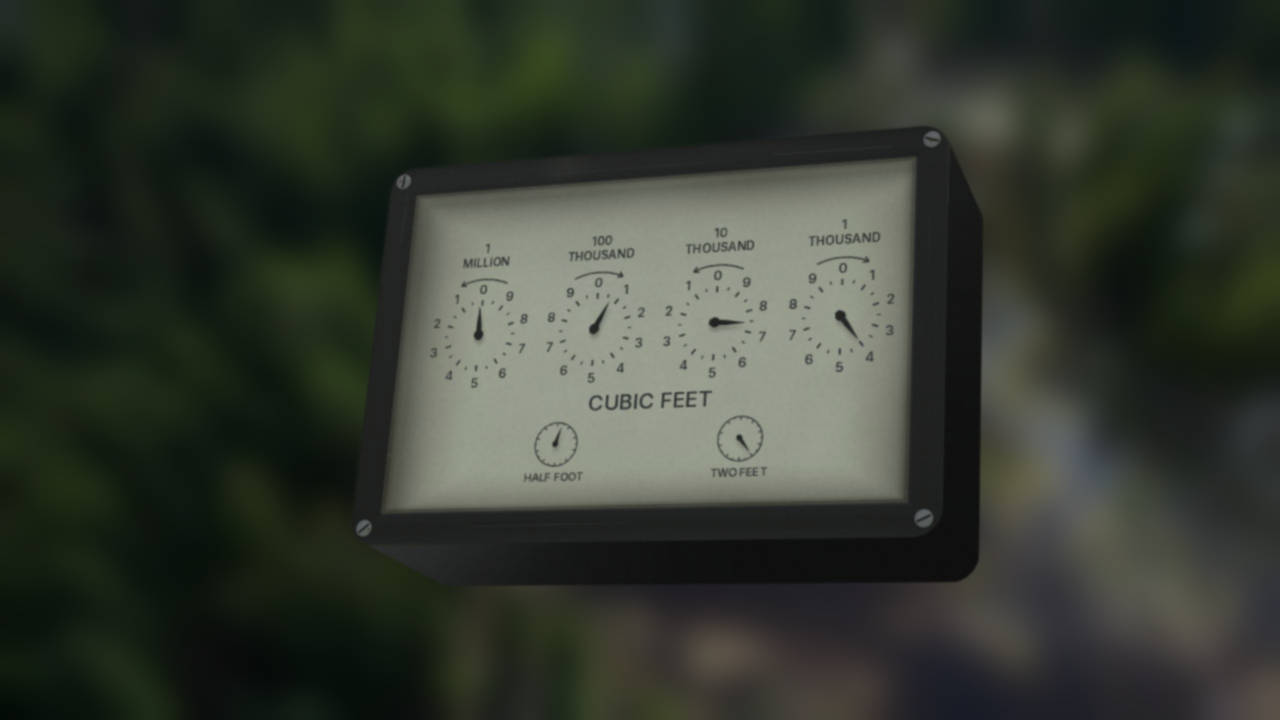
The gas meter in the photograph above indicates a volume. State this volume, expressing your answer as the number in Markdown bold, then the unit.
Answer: **7400** ft³
